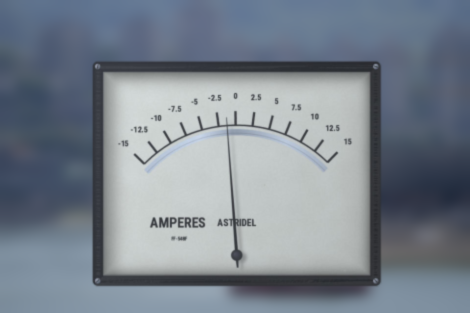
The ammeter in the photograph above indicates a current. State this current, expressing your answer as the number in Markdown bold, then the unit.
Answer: **-1.25** A
